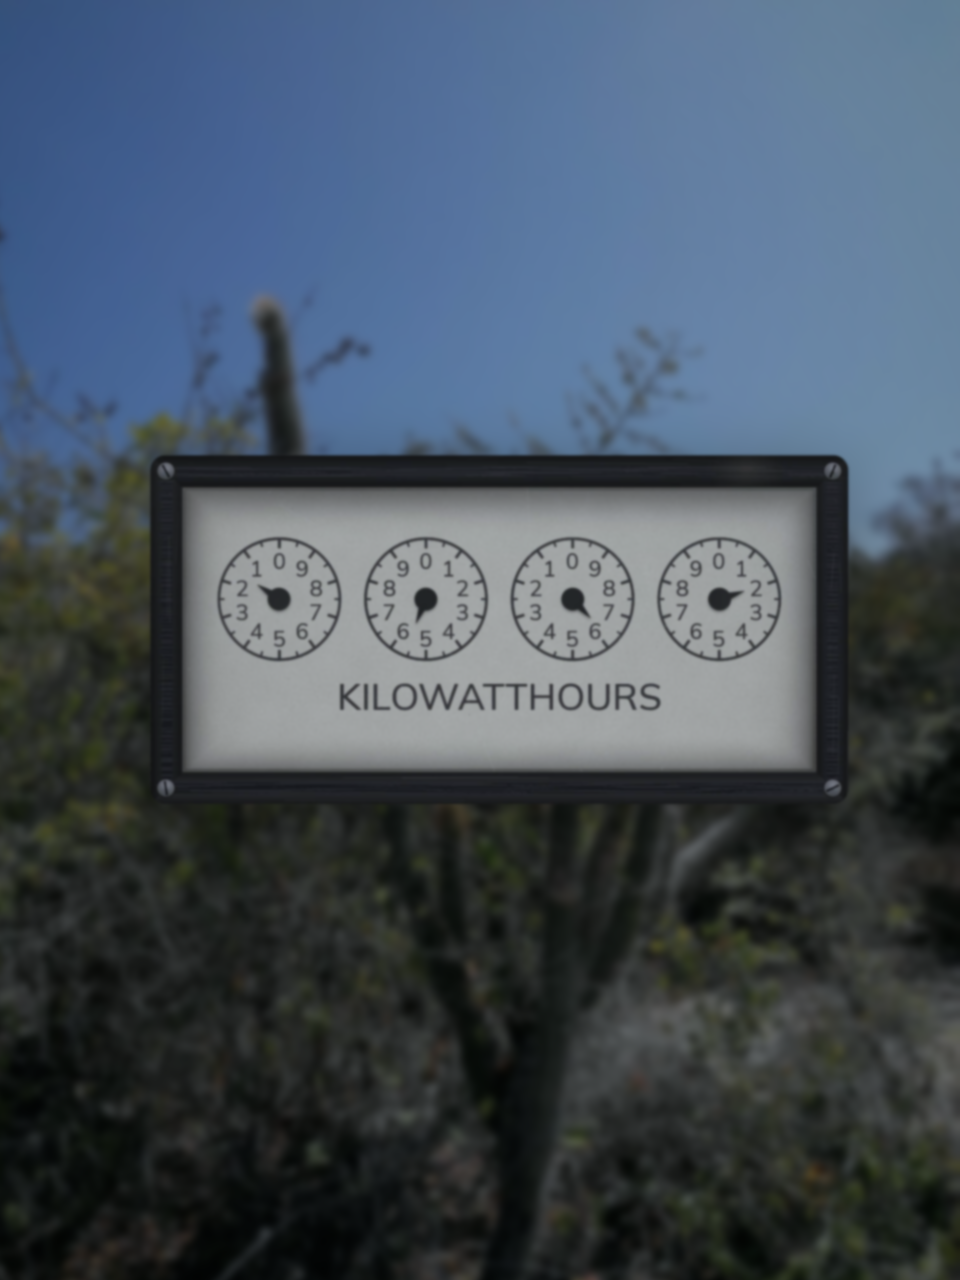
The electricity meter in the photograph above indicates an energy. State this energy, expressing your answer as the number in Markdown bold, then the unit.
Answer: **1562** kWh
